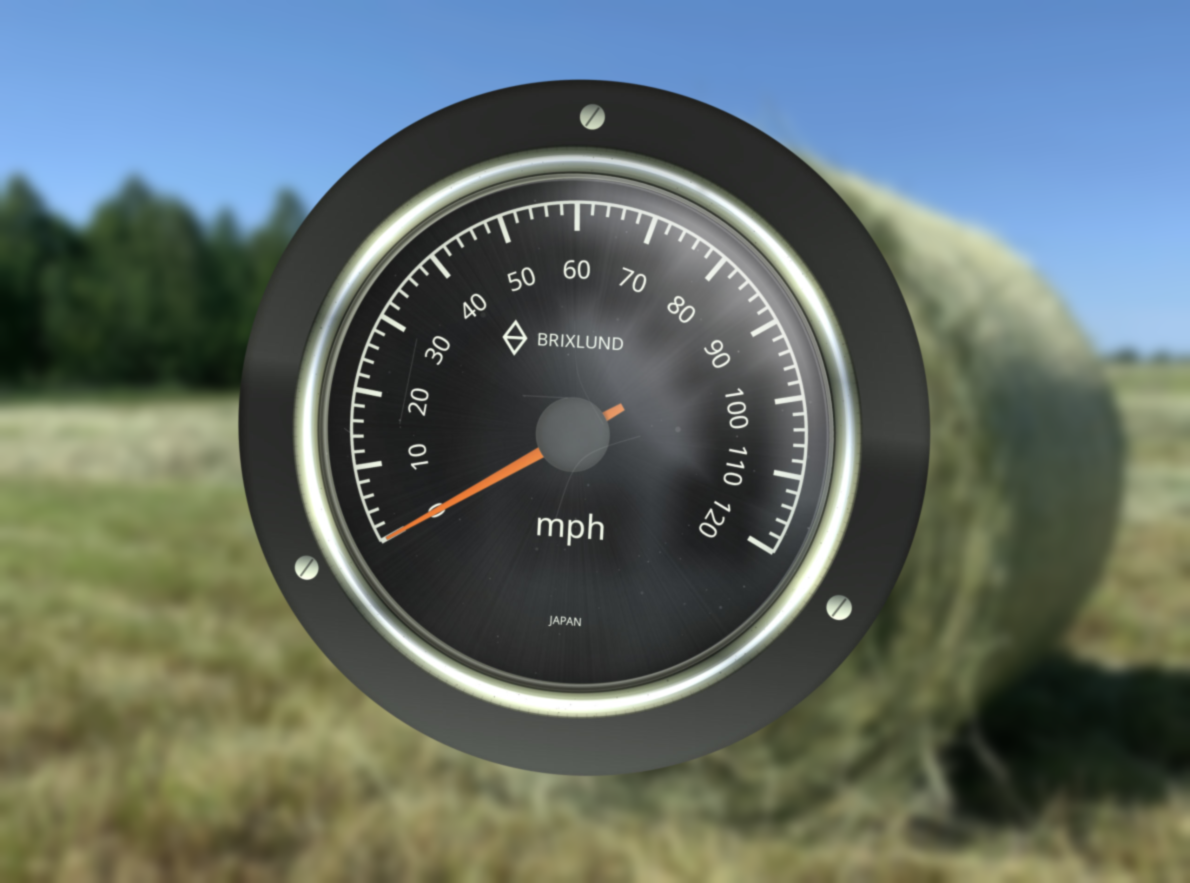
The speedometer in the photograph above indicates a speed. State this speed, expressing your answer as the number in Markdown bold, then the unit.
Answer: **0** mph
